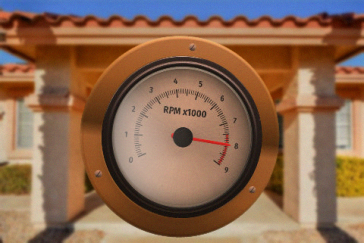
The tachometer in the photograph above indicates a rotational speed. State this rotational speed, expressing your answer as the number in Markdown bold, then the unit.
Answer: **8000** rpm
